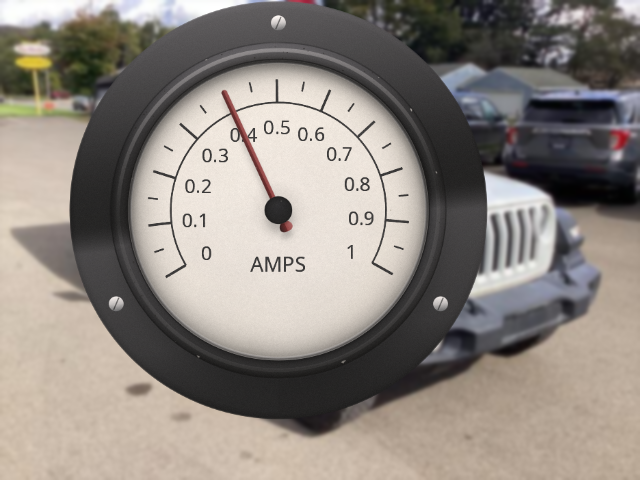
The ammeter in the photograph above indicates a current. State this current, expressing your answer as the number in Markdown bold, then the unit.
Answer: **0.4** A
